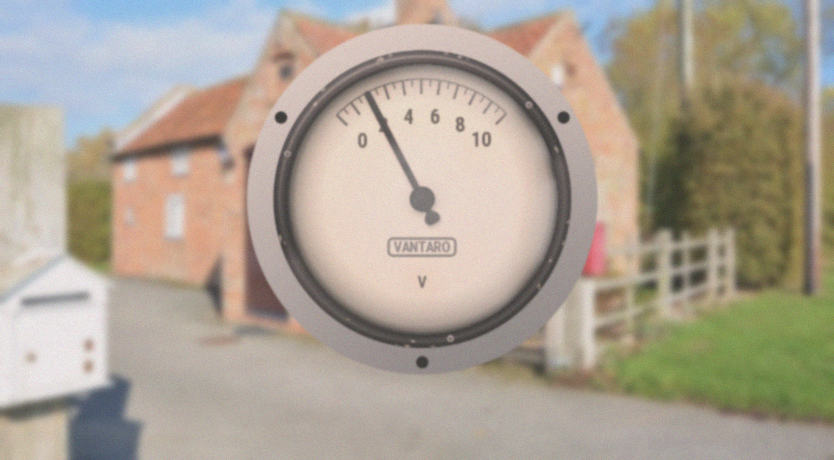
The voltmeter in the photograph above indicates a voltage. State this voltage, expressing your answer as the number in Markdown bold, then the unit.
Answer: **2** V
